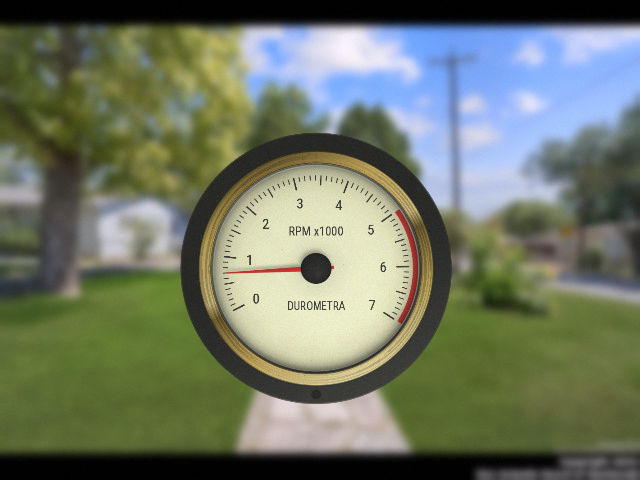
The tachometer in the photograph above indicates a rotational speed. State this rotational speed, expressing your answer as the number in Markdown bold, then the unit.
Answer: **700** rpm
